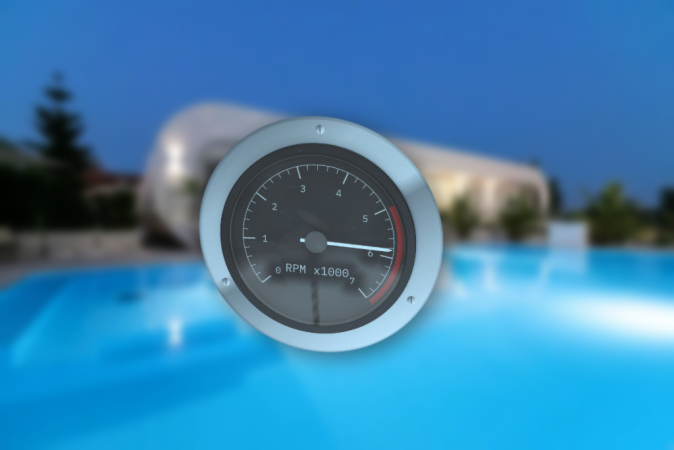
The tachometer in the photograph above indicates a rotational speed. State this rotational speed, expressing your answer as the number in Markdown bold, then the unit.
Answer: **5800** rpm
